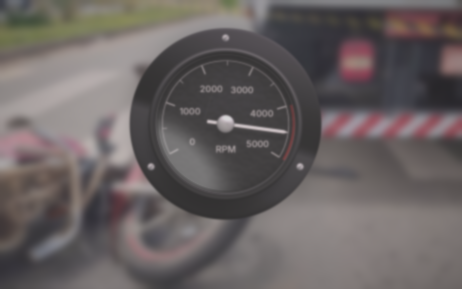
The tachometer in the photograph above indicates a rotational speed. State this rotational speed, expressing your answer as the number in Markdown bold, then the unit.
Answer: **4500** rpm
